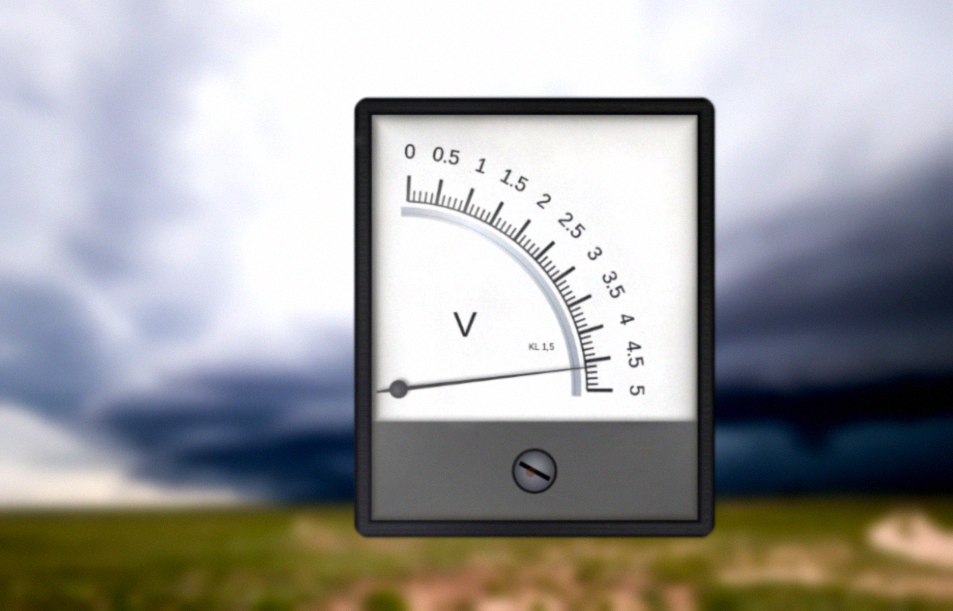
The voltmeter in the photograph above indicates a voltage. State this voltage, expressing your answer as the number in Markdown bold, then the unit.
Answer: **4.6** V
